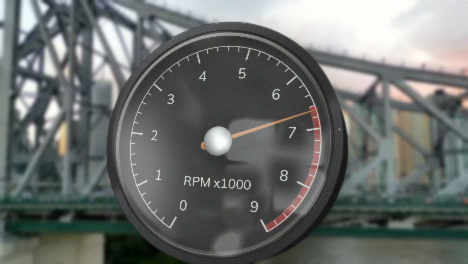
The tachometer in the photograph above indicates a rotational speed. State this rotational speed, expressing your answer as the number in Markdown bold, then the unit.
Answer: **6700** rpm
